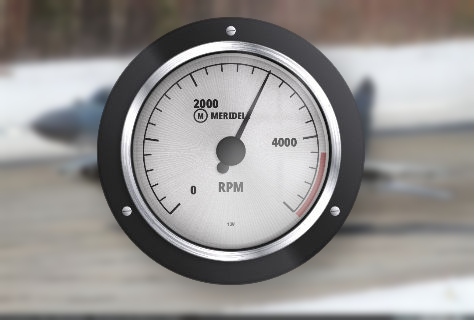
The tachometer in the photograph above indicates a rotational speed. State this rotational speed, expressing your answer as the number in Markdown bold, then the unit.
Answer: **3000** rpm
